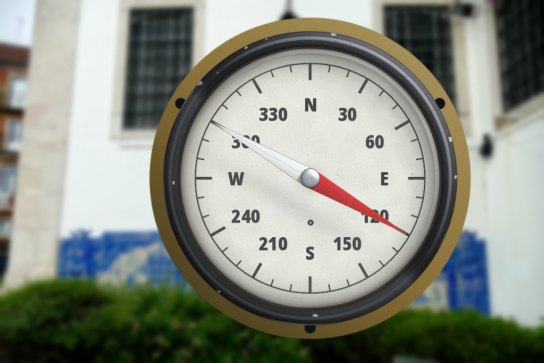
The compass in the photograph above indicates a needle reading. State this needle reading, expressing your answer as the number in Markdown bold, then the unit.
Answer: **120** °
